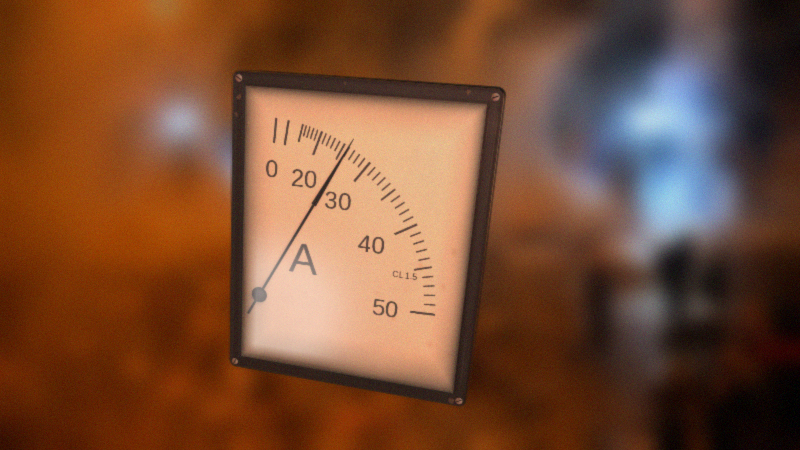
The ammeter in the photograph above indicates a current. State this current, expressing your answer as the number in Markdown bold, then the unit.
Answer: **26** A
